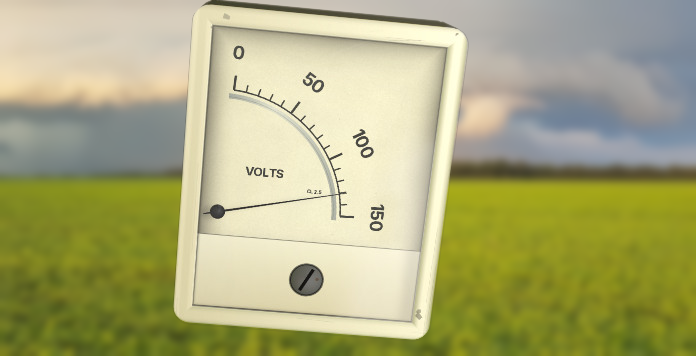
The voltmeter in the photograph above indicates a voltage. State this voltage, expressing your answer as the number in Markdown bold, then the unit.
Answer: **130** V
